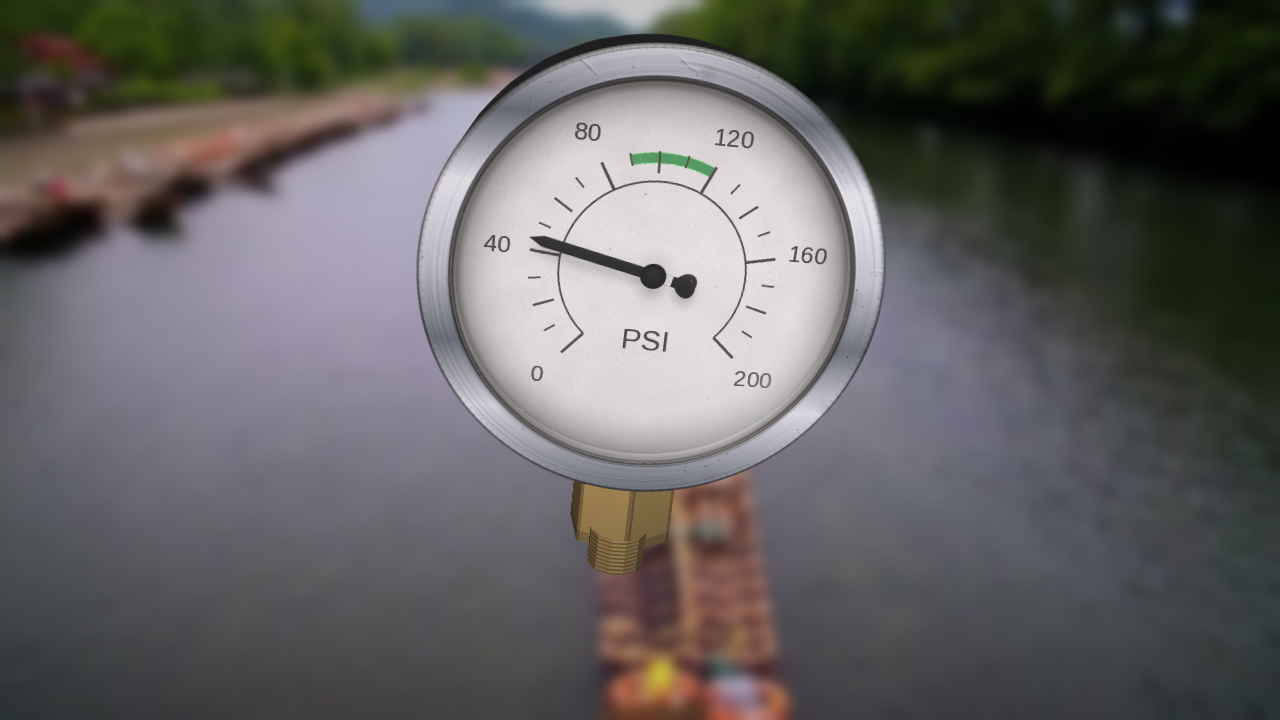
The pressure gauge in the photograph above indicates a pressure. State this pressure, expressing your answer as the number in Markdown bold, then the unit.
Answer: **45** psi
